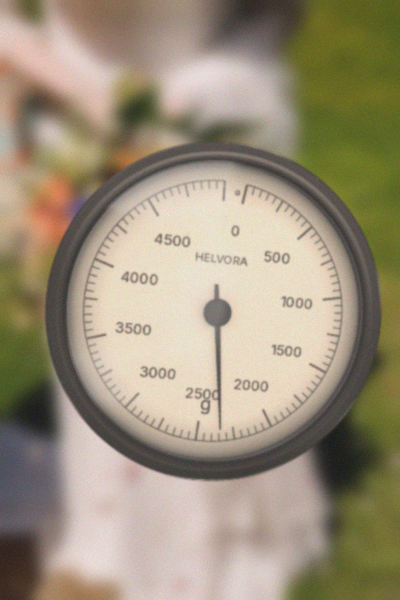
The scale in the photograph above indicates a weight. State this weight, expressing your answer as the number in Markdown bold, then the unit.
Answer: **2350** g
